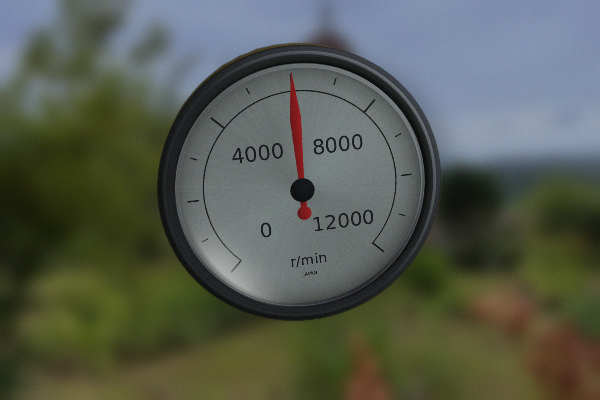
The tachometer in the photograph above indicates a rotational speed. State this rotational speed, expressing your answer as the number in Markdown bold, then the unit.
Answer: **6000** rpm
